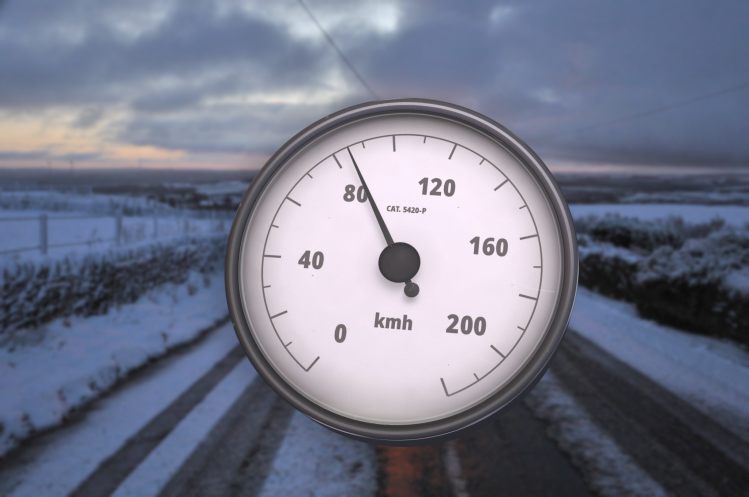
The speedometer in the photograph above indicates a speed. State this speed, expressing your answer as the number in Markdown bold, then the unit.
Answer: **85** km/h
